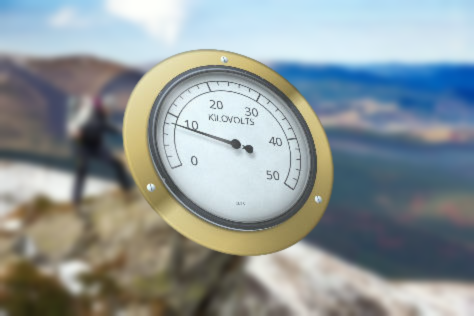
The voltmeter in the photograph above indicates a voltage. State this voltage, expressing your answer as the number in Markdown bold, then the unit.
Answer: **8** kV
